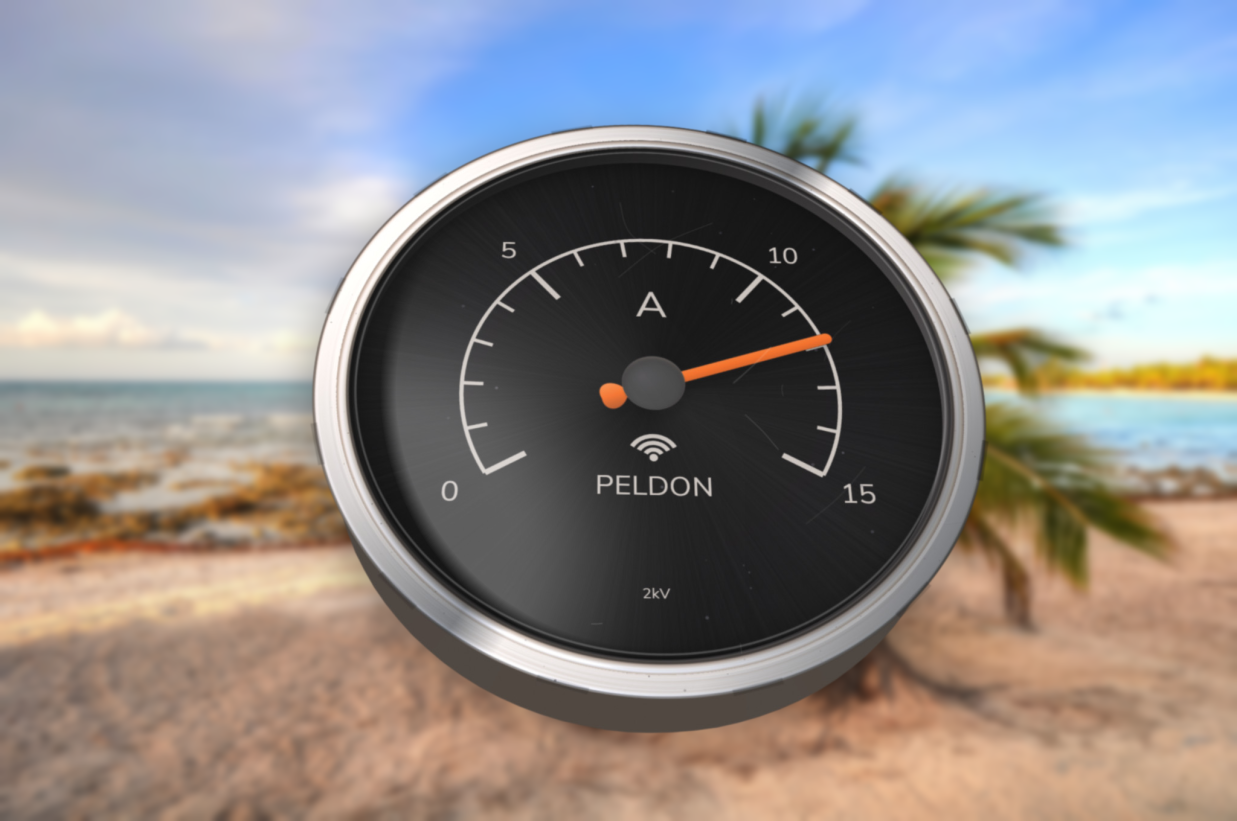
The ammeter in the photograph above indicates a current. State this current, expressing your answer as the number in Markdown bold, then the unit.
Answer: **12** A
